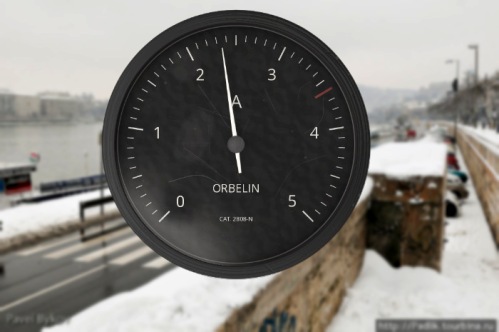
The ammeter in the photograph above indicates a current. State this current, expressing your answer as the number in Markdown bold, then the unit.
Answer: **2.35** A
